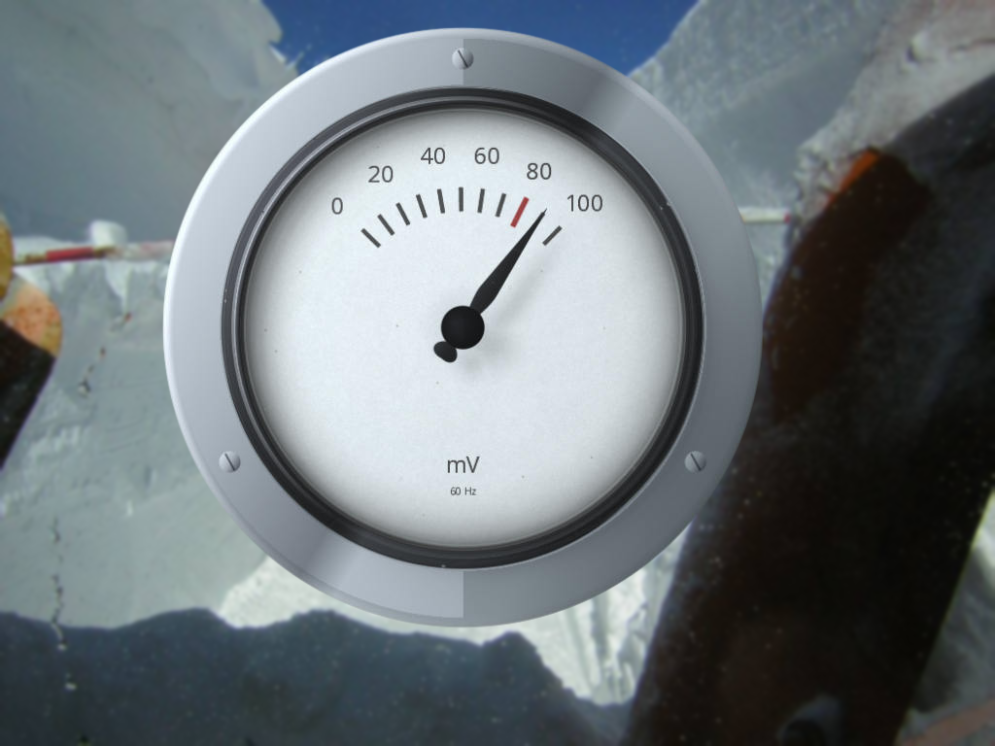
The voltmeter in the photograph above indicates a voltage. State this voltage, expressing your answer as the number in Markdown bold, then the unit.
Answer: **90** mV
